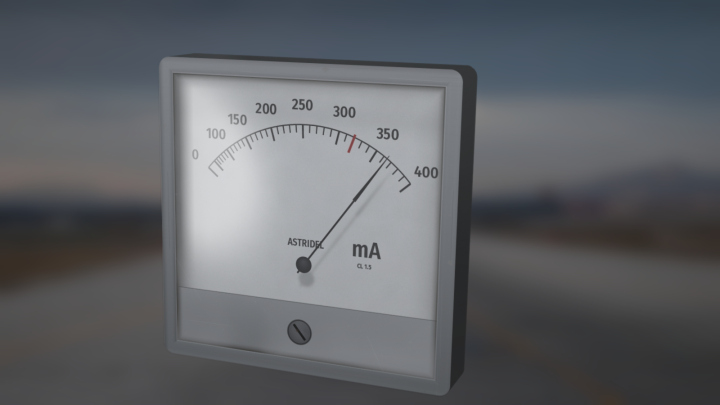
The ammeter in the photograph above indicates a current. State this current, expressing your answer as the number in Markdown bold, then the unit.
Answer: **365** mA
